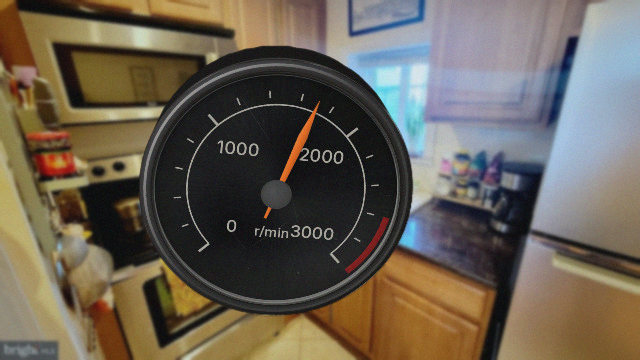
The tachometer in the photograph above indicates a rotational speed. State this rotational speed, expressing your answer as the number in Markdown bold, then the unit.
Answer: **1700** rpm
